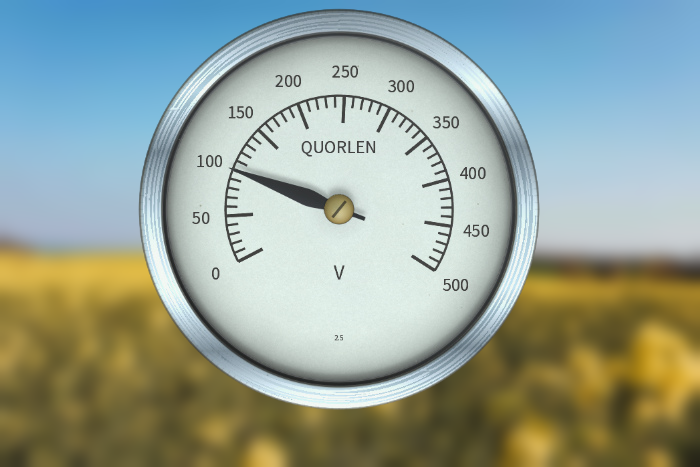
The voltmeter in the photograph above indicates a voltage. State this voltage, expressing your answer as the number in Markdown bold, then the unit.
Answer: **100** V
